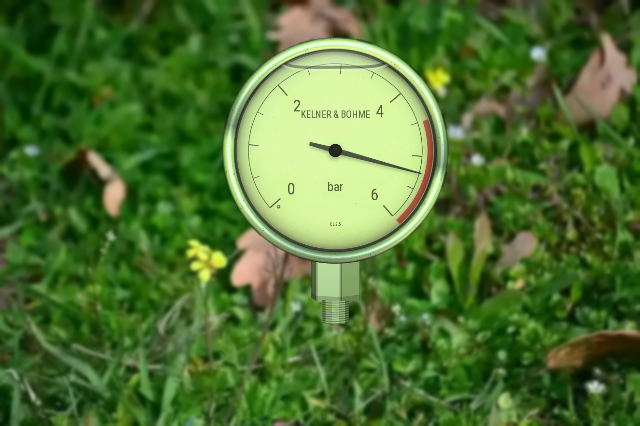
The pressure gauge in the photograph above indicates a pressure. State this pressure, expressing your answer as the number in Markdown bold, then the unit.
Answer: **5.25** bar
